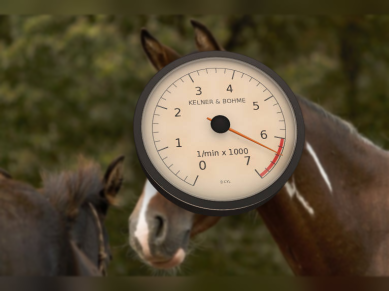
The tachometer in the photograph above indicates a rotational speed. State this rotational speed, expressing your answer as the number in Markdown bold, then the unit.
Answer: **6400** rpm
